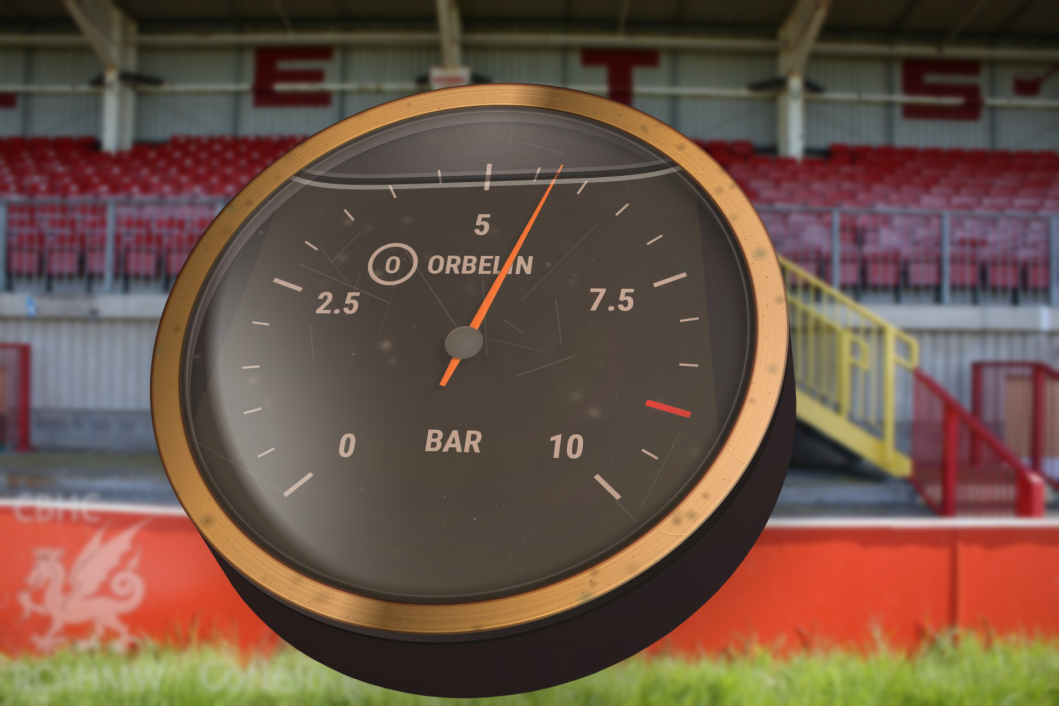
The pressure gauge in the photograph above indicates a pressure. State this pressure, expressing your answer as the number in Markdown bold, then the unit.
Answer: **5.75** bar
